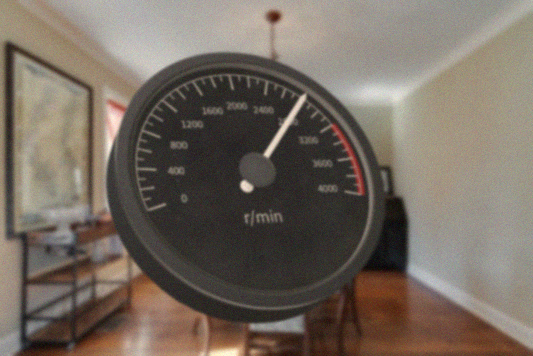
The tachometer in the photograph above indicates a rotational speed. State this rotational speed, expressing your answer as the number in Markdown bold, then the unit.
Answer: **2800** rpm
